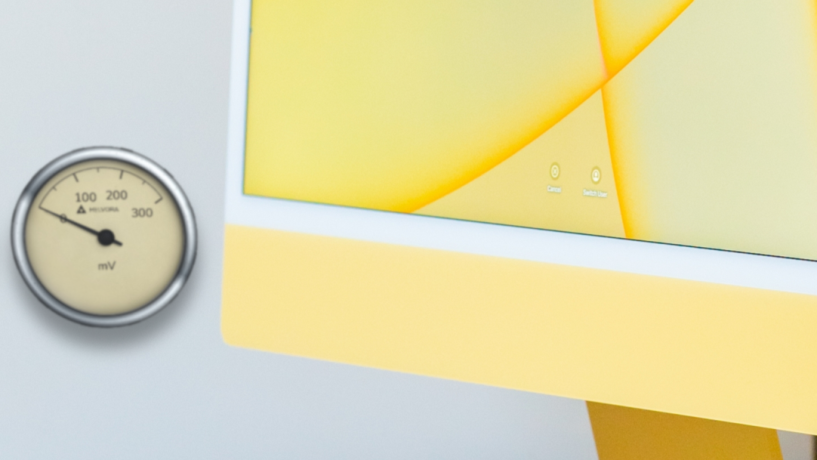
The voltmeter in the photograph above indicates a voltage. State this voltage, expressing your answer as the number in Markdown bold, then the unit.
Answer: **0** mV
